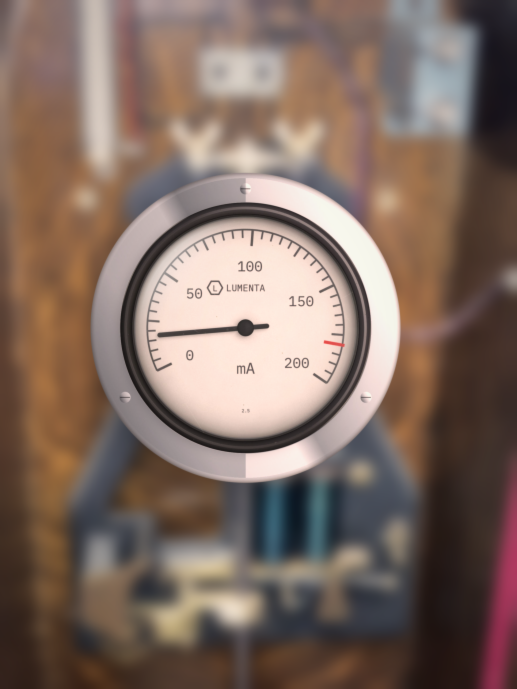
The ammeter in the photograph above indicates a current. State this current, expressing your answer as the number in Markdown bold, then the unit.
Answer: **17.5** mA
